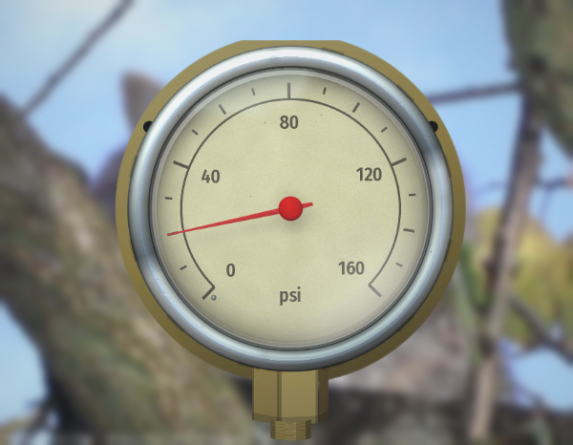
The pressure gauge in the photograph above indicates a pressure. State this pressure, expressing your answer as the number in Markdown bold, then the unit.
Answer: **20** psi
